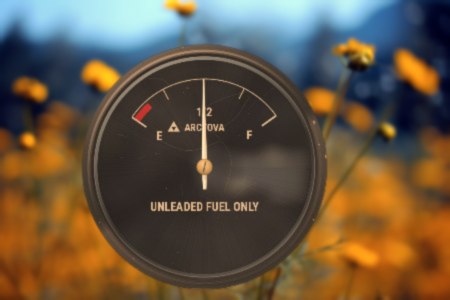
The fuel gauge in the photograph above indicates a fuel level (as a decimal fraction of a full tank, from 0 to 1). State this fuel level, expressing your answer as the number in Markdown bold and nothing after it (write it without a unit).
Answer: **0.5**
